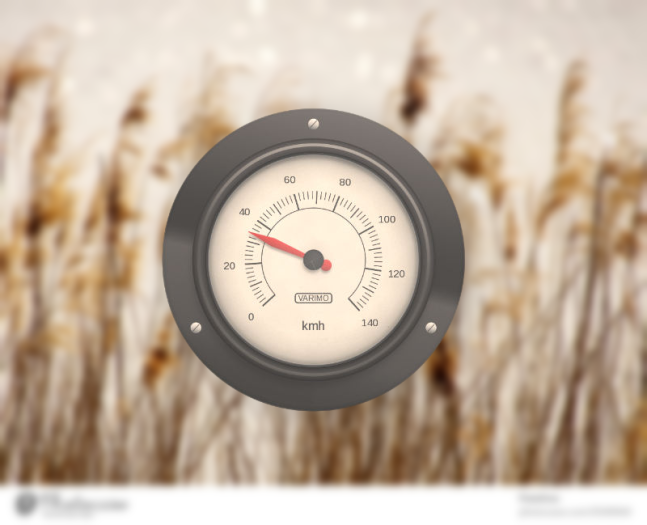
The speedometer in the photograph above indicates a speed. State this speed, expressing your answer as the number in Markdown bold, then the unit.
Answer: **34** km/h
